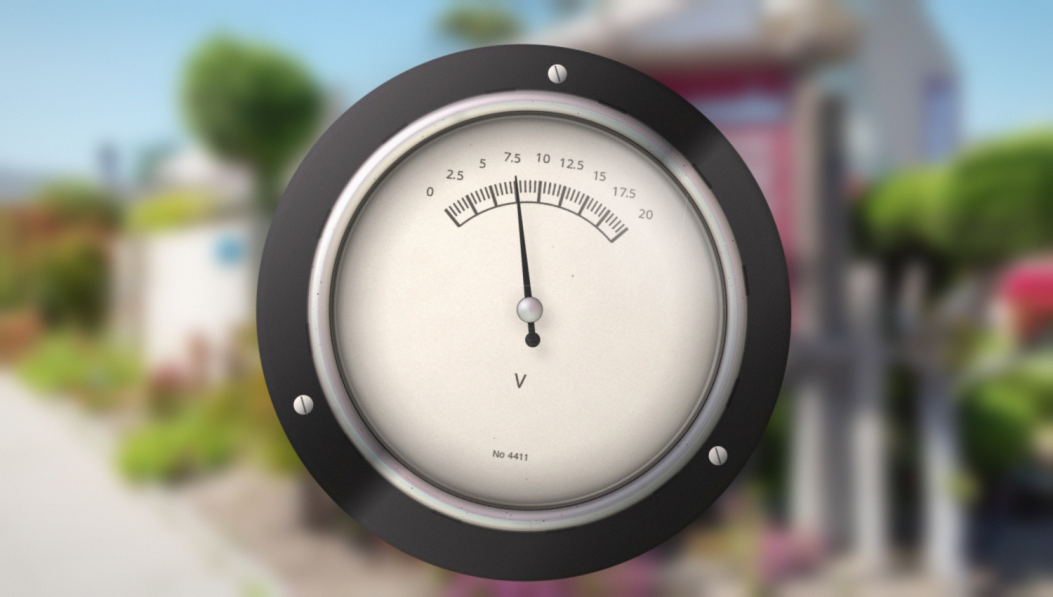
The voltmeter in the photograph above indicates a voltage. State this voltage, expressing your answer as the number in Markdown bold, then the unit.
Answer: **7.5** V
